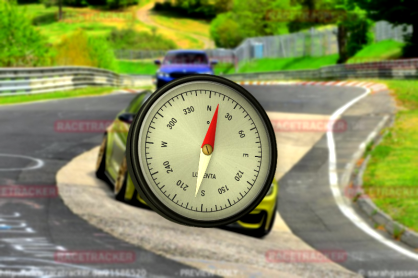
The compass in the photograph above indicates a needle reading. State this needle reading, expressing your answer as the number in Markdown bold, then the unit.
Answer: **10** °
